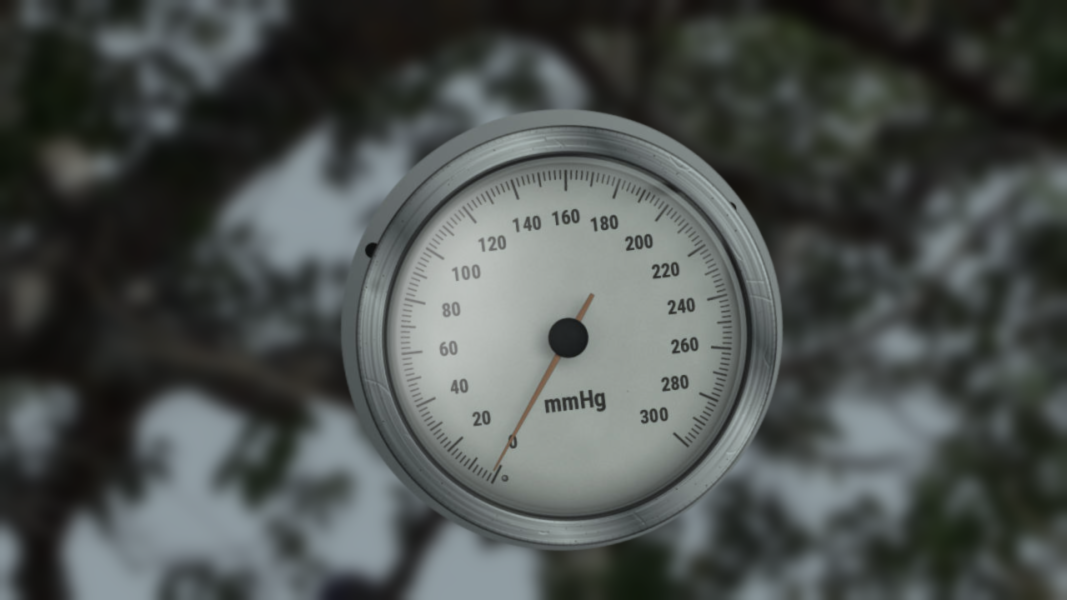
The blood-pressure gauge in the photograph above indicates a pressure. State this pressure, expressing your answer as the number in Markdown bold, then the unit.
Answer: **2** mmHg
